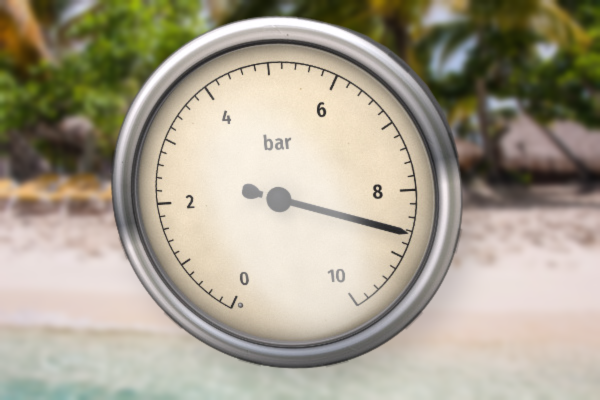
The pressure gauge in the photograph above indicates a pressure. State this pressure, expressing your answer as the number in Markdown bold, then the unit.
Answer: **8.6** bar
